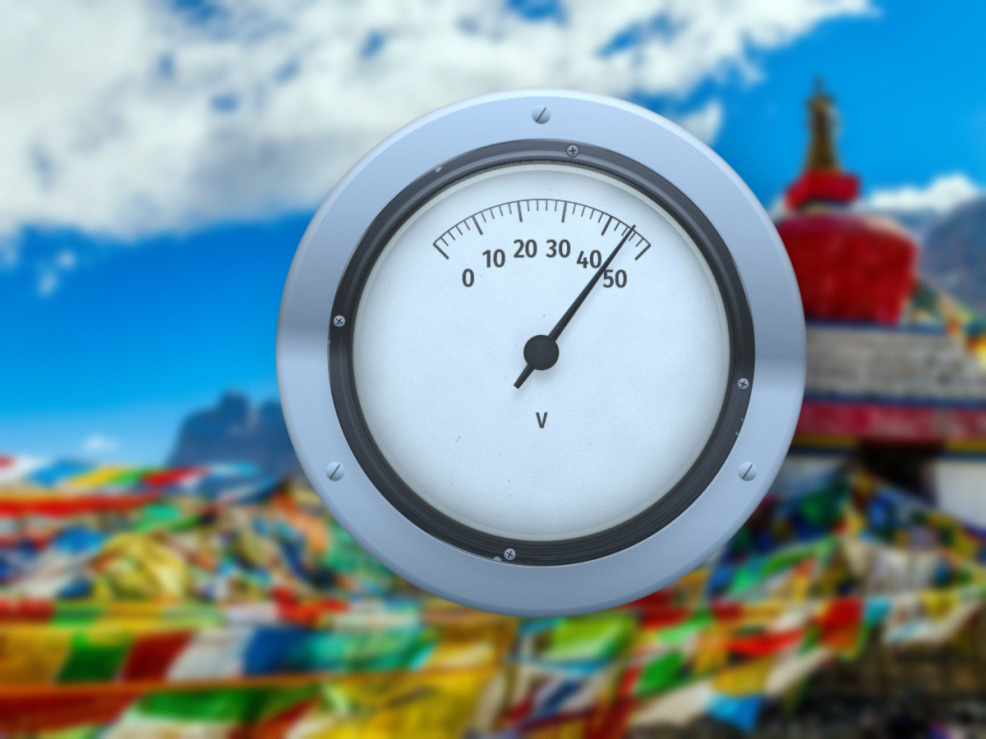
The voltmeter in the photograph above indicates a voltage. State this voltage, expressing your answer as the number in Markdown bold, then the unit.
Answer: **45** V
